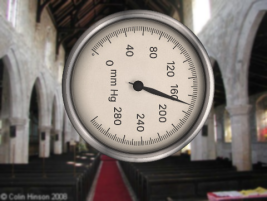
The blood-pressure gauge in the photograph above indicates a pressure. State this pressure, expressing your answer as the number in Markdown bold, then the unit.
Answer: **170** mmHg
